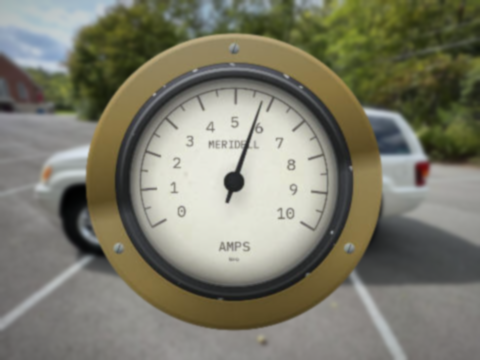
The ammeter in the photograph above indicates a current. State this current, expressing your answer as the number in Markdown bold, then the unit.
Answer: **5.75** A
